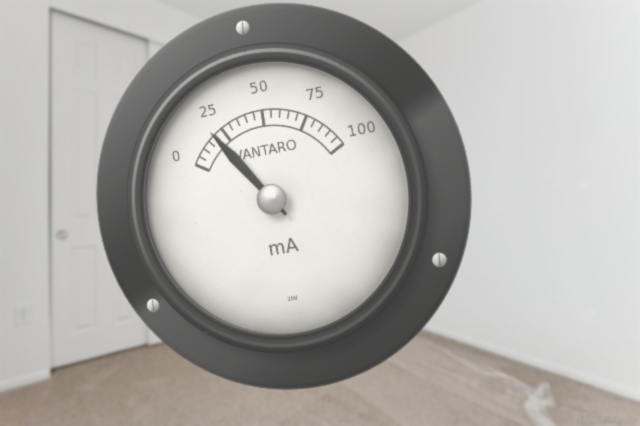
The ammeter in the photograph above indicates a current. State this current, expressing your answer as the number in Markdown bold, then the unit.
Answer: **20** mA
